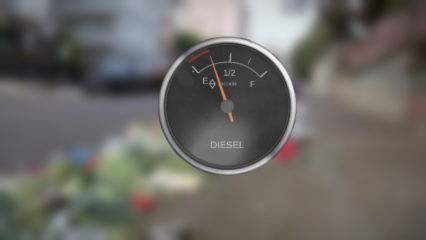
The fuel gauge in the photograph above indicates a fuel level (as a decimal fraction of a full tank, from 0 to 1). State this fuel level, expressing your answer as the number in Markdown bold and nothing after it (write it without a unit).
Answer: **0.25**
